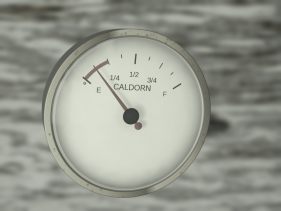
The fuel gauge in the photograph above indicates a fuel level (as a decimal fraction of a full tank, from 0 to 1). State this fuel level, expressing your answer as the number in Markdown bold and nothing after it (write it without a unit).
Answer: **0.125**
